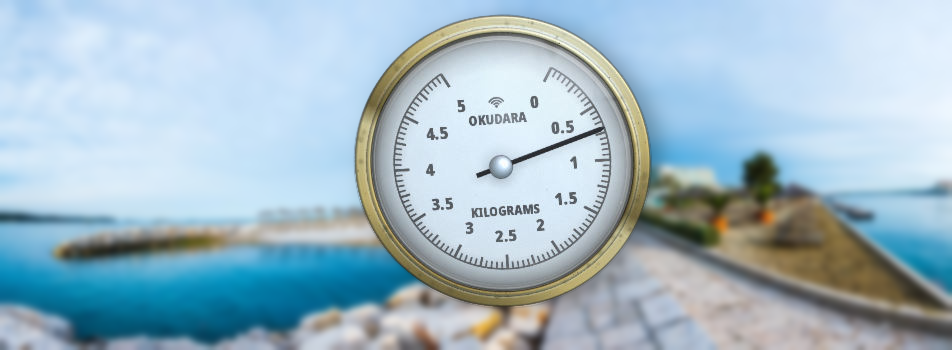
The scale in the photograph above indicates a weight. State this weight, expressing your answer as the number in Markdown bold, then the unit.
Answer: **0.7** kg
